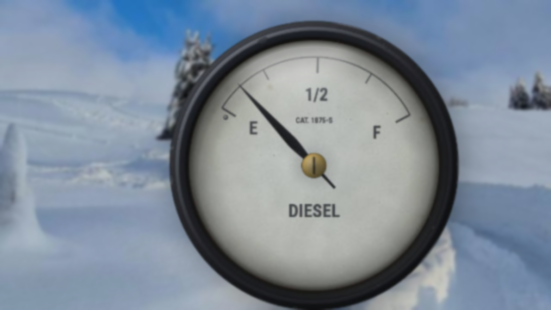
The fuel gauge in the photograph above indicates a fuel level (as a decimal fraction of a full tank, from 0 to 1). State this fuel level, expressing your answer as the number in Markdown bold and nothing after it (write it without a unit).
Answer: **0.125**
